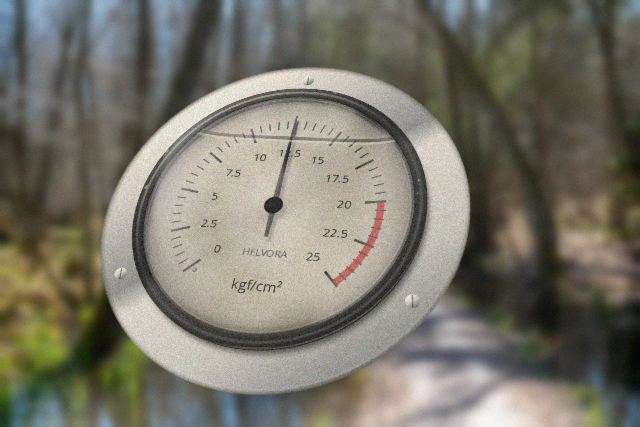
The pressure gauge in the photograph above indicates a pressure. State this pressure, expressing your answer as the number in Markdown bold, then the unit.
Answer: **12.5** kg/cm²
